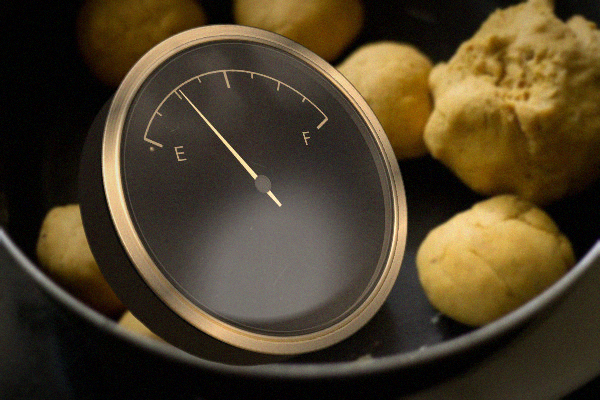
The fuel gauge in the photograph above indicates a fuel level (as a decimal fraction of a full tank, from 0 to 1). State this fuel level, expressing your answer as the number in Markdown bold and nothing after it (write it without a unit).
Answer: **0.25**
